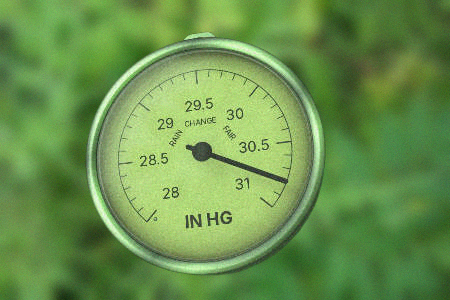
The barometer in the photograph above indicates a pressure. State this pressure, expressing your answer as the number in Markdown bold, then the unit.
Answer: **30.8** inHg
